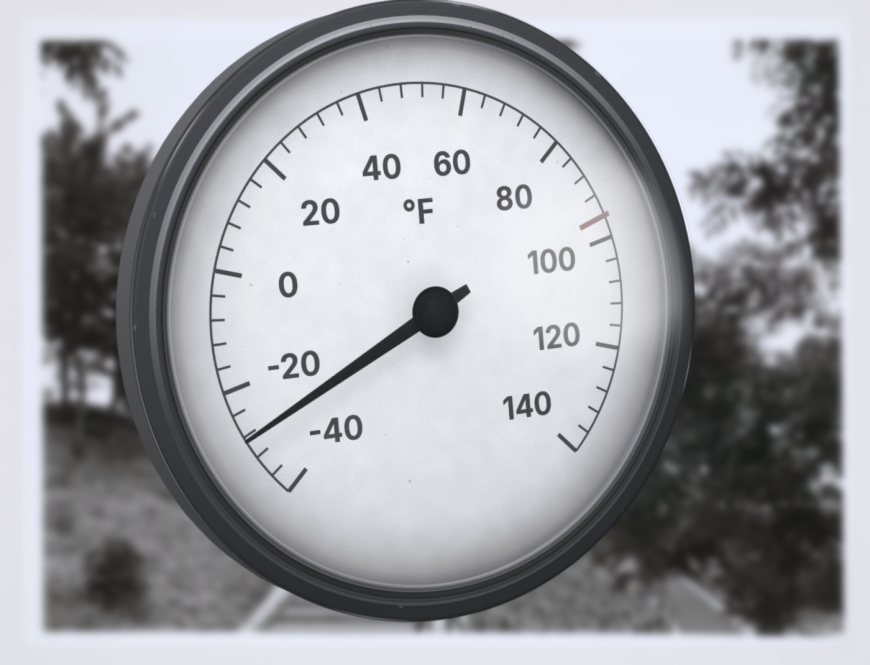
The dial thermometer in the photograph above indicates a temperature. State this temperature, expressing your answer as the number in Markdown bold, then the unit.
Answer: **-28** °F
